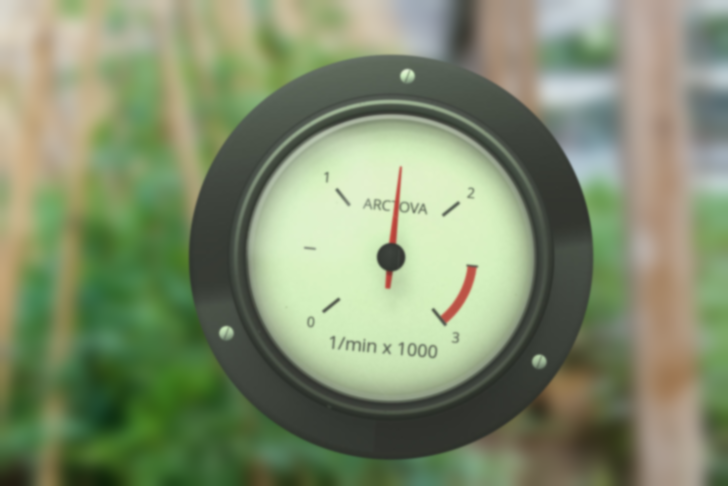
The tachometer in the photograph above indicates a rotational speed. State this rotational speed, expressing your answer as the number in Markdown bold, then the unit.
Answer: **1500** rpm
